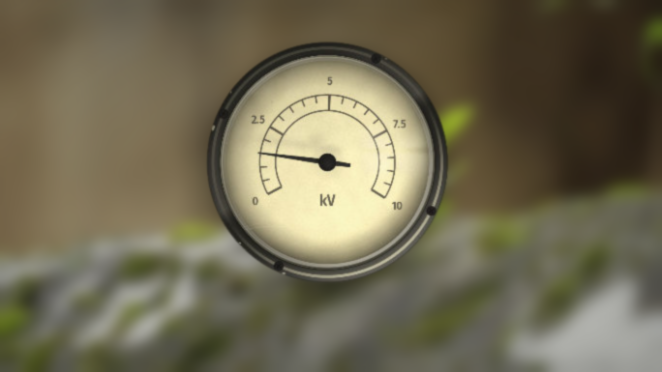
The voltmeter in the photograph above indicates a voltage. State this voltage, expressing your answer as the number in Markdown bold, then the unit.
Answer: **1.5** kV
